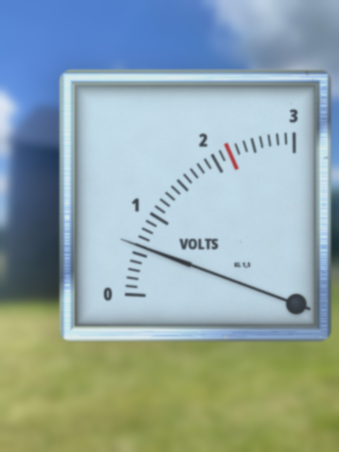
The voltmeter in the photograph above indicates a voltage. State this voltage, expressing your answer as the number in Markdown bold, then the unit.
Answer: **0.6** V
